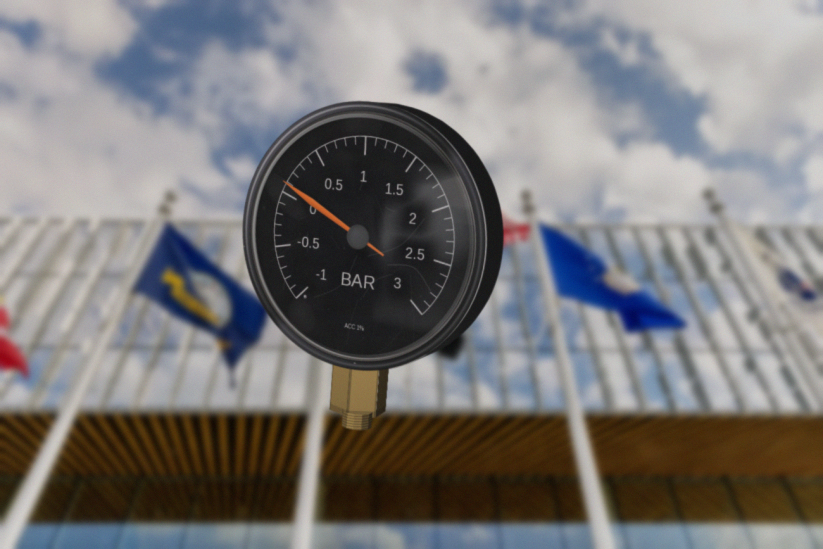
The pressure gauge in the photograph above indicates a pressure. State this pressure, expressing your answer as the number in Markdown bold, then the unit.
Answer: **0.1** bar
